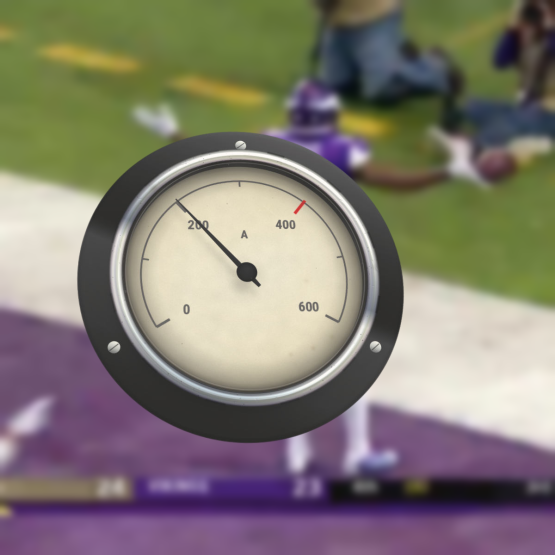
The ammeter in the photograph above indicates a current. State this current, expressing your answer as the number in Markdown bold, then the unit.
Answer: **200** A
